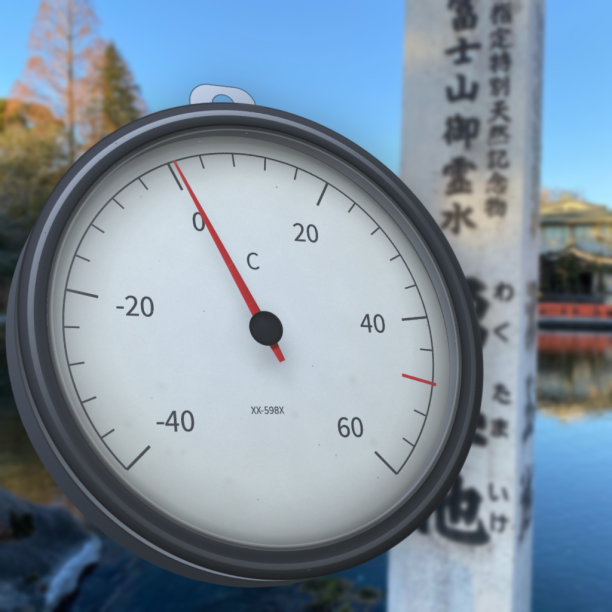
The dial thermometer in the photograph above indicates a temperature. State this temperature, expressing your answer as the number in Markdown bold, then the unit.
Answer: **0** °C
